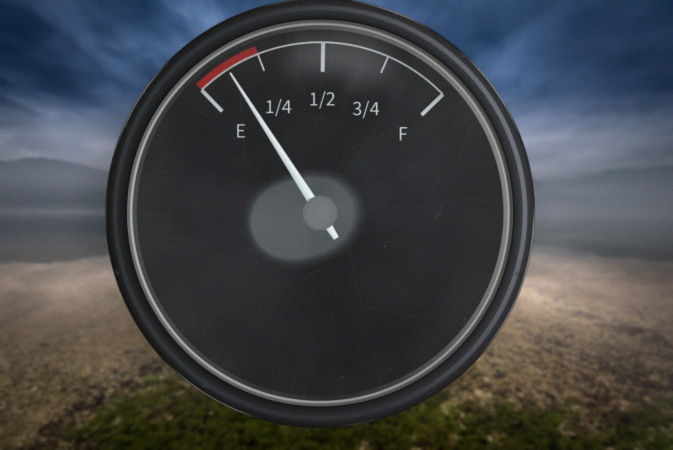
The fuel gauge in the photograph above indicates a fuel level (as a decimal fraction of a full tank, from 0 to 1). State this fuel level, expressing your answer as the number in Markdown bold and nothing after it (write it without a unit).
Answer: **0.125**
